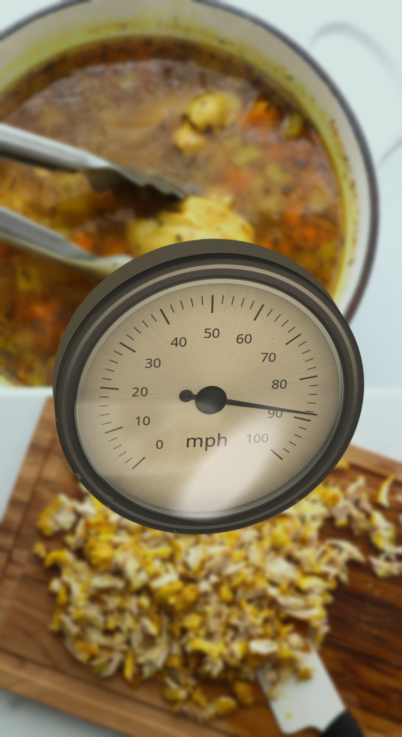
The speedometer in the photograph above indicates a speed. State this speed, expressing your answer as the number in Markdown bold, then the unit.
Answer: **88** mph
